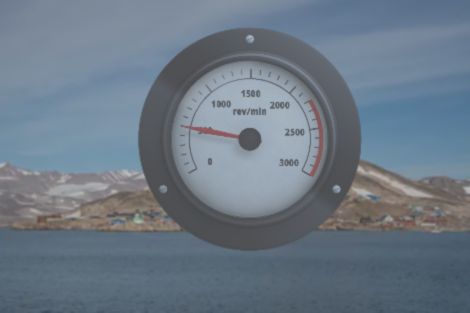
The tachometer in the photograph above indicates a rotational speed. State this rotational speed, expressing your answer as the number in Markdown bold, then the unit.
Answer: **500** rpm
